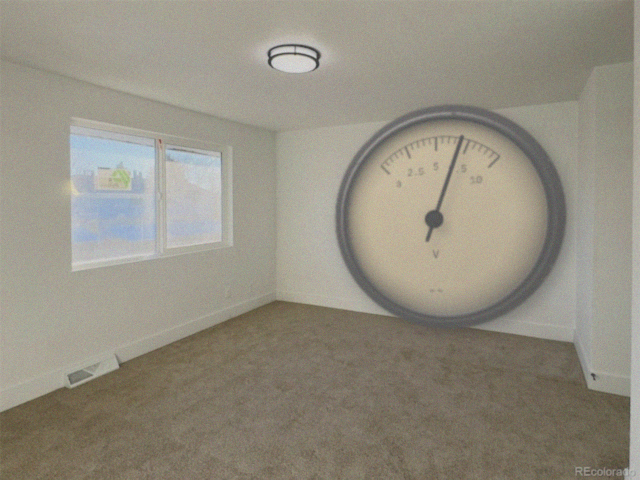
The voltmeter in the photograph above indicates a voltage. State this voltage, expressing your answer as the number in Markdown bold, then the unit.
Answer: **7** V
